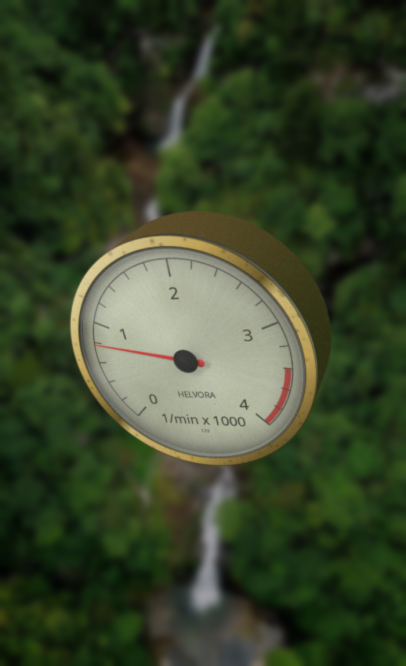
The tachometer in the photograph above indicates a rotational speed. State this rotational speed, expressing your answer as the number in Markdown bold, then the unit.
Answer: **800** rpm
